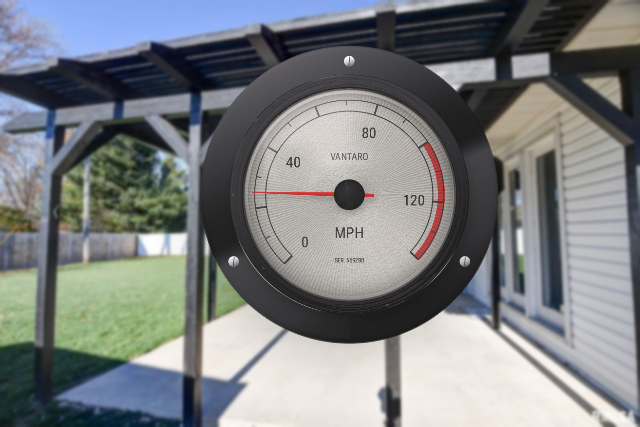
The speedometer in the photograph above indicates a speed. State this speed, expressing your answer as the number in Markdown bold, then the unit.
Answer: **25** mph
